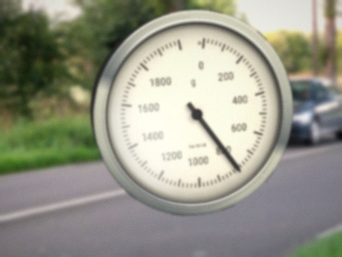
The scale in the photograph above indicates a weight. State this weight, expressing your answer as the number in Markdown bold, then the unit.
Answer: **800** g
